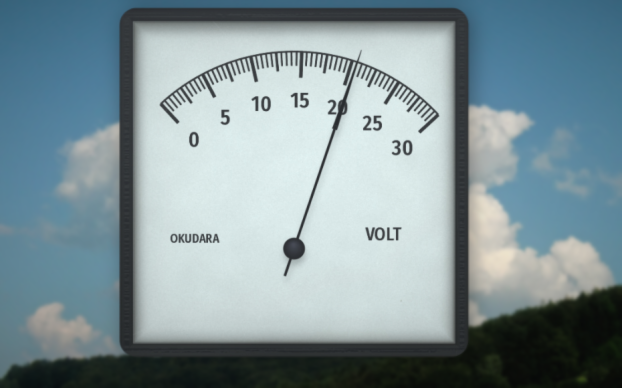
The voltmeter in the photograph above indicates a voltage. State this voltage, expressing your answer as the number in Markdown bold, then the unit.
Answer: **20.5** V
